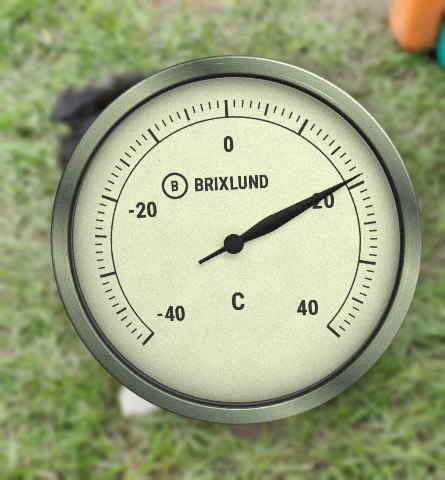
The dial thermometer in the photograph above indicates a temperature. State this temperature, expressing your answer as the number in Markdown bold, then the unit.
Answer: **19** °C
